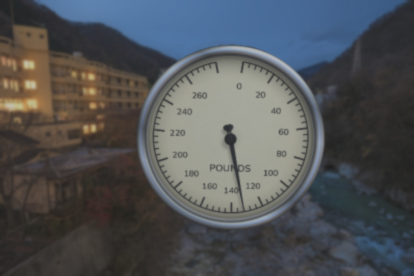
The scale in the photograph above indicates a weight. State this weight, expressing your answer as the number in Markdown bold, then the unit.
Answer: **132** lb
